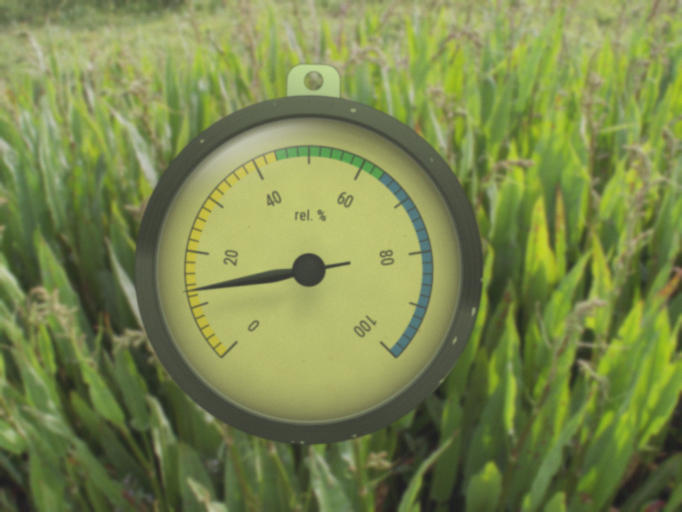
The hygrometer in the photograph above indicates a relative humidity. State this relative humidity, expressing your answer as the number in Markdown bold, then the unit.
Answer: **13** %
